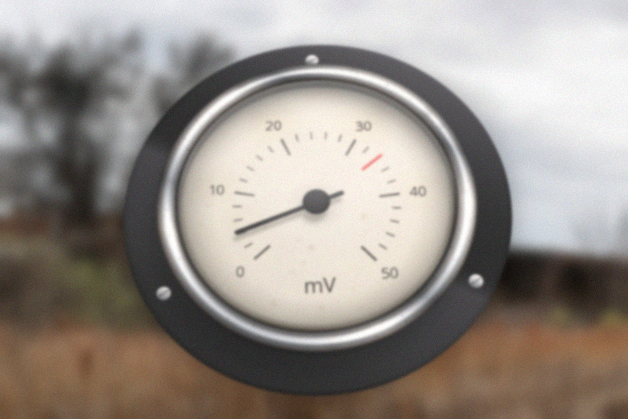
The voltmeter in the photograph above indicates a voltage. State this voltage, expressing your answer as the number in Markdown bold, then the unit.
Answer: **4** mV
